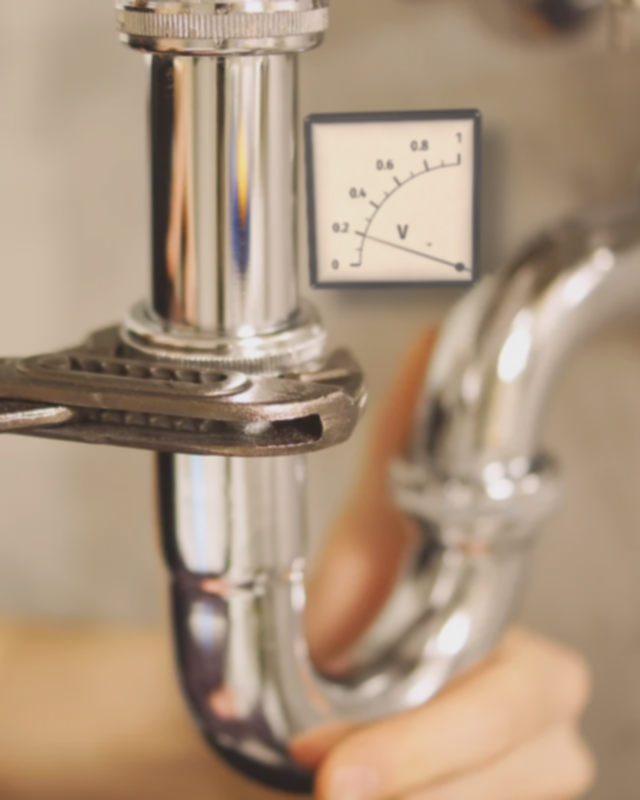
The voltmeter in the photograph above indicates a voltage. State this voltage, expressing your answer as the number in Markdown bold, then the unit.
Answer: **0.2** V
